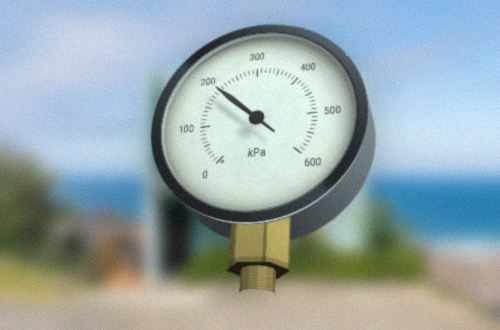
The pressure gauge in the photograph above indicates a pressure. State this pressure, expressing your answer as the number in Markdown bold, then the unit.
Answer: **200** kPa
